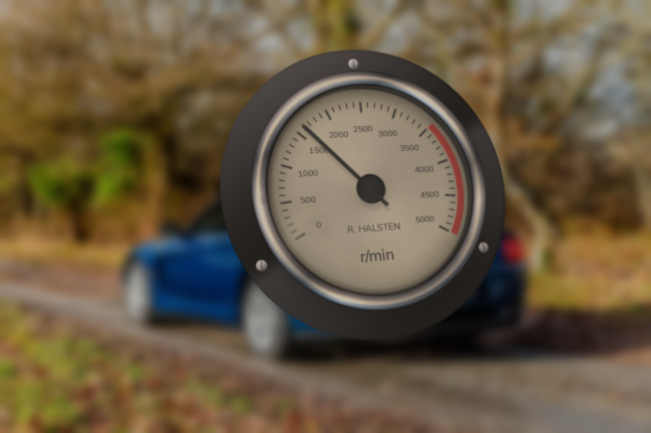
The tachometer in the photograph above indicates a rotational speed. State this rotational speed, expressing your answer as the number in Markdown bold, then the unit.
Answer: **1600** rpm
